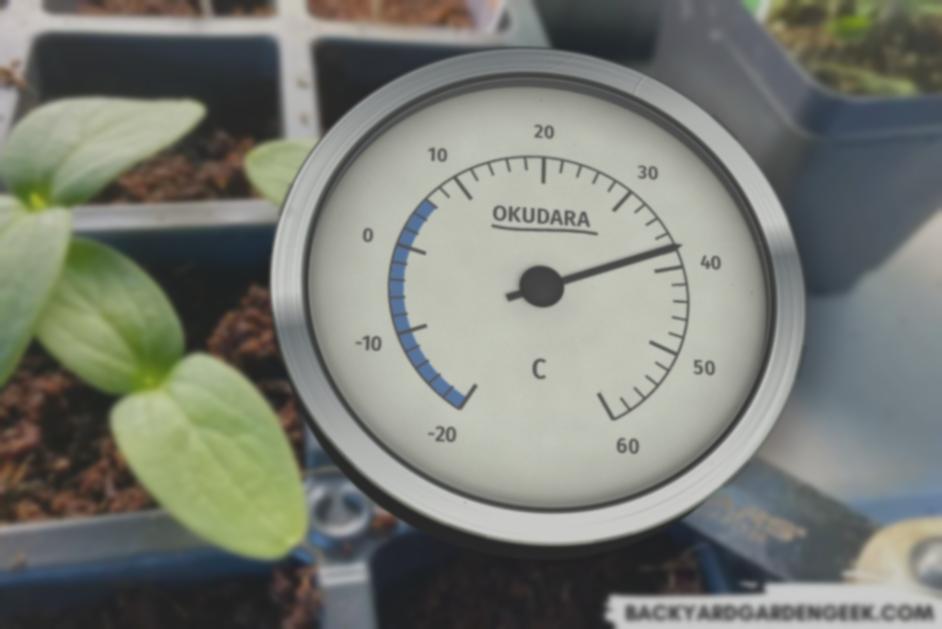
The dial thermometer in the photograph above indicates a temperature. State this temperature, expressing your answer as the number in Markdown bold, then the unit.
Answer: **38** °C
